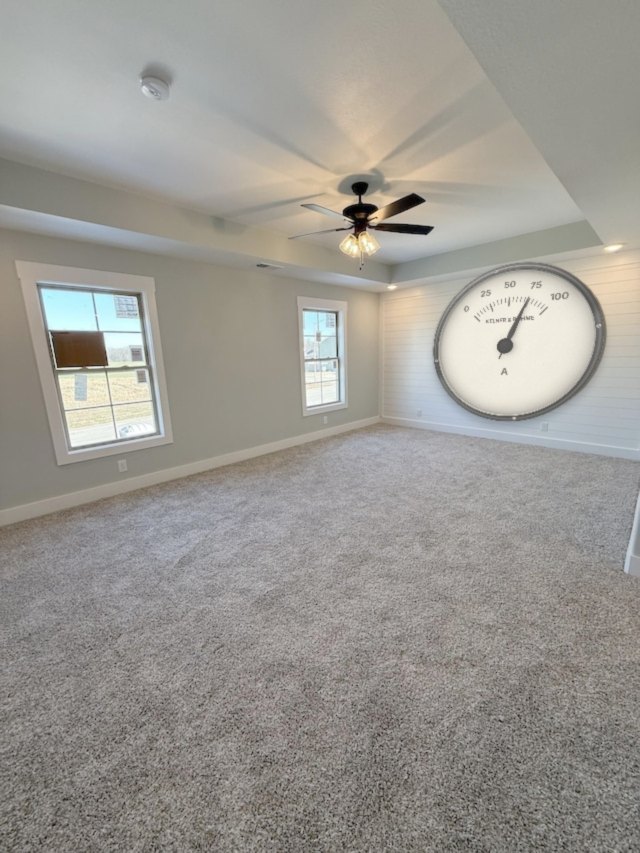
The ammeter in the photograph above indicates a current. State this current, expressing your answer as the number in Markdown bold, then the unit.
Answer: **75** A
